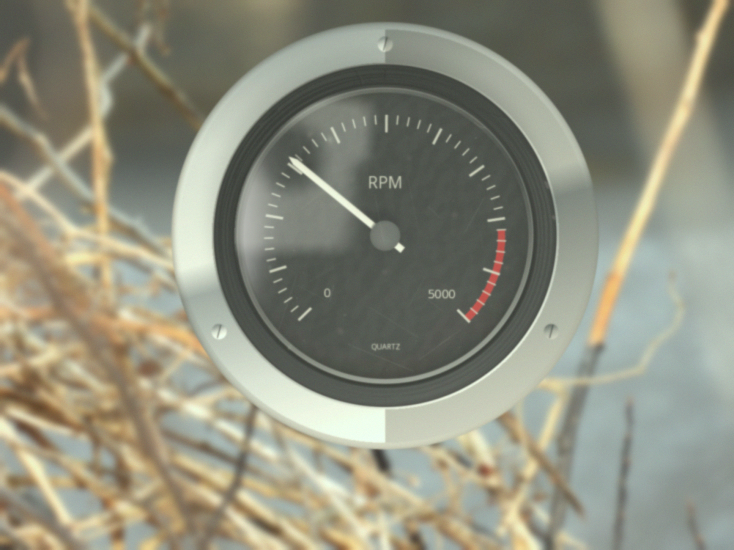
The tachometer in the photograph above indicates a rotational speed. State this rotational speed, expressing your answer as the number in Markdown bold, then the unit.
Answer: **1550** rpm
